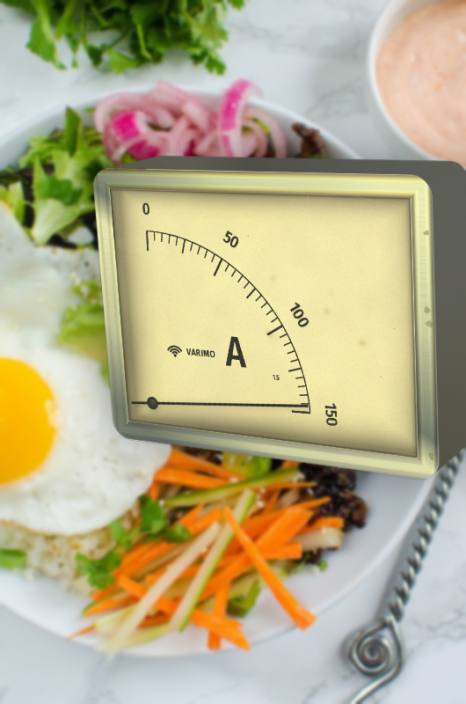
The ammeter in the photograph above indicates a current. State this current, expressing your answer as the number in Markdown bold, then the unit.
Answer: **145** A
